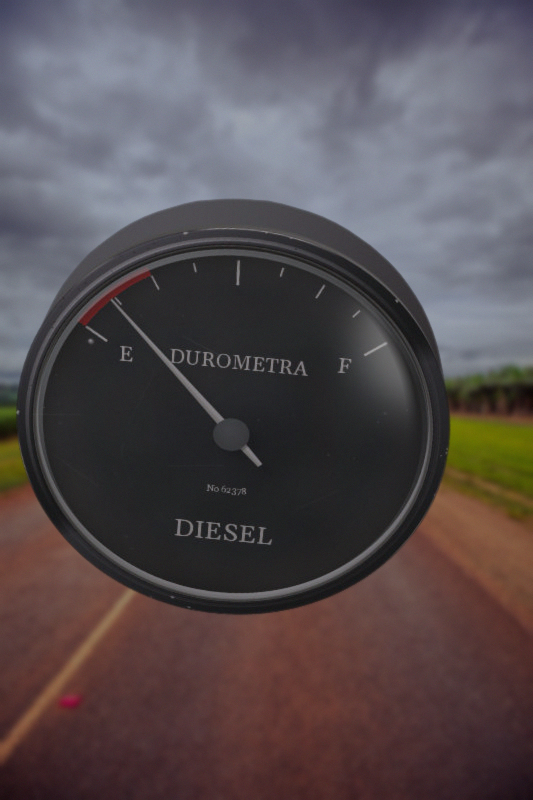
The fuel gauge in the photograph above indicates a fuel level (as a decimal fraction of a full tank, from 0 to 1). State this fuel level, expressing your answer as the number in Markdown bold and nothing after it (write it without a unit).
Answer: **0.125**
